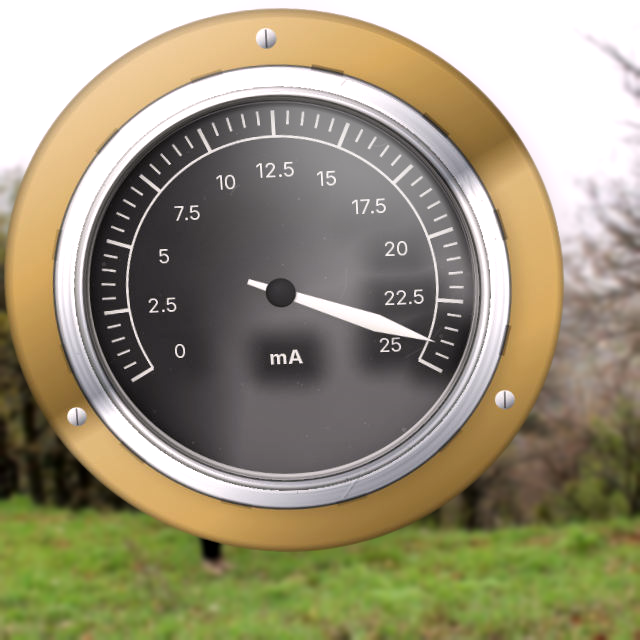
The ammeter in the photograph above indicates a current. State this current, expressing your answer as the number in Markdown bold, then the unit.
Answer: **24** mA
